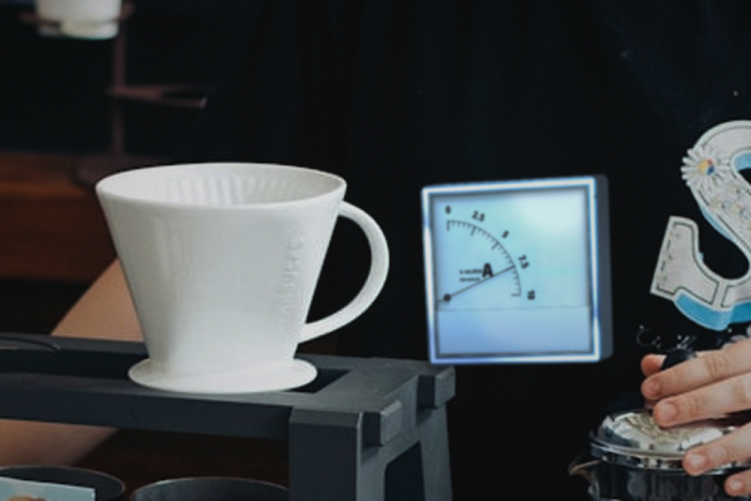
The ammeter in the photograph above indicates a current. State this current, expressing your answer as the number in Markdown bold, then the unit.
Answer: **7.5** A
